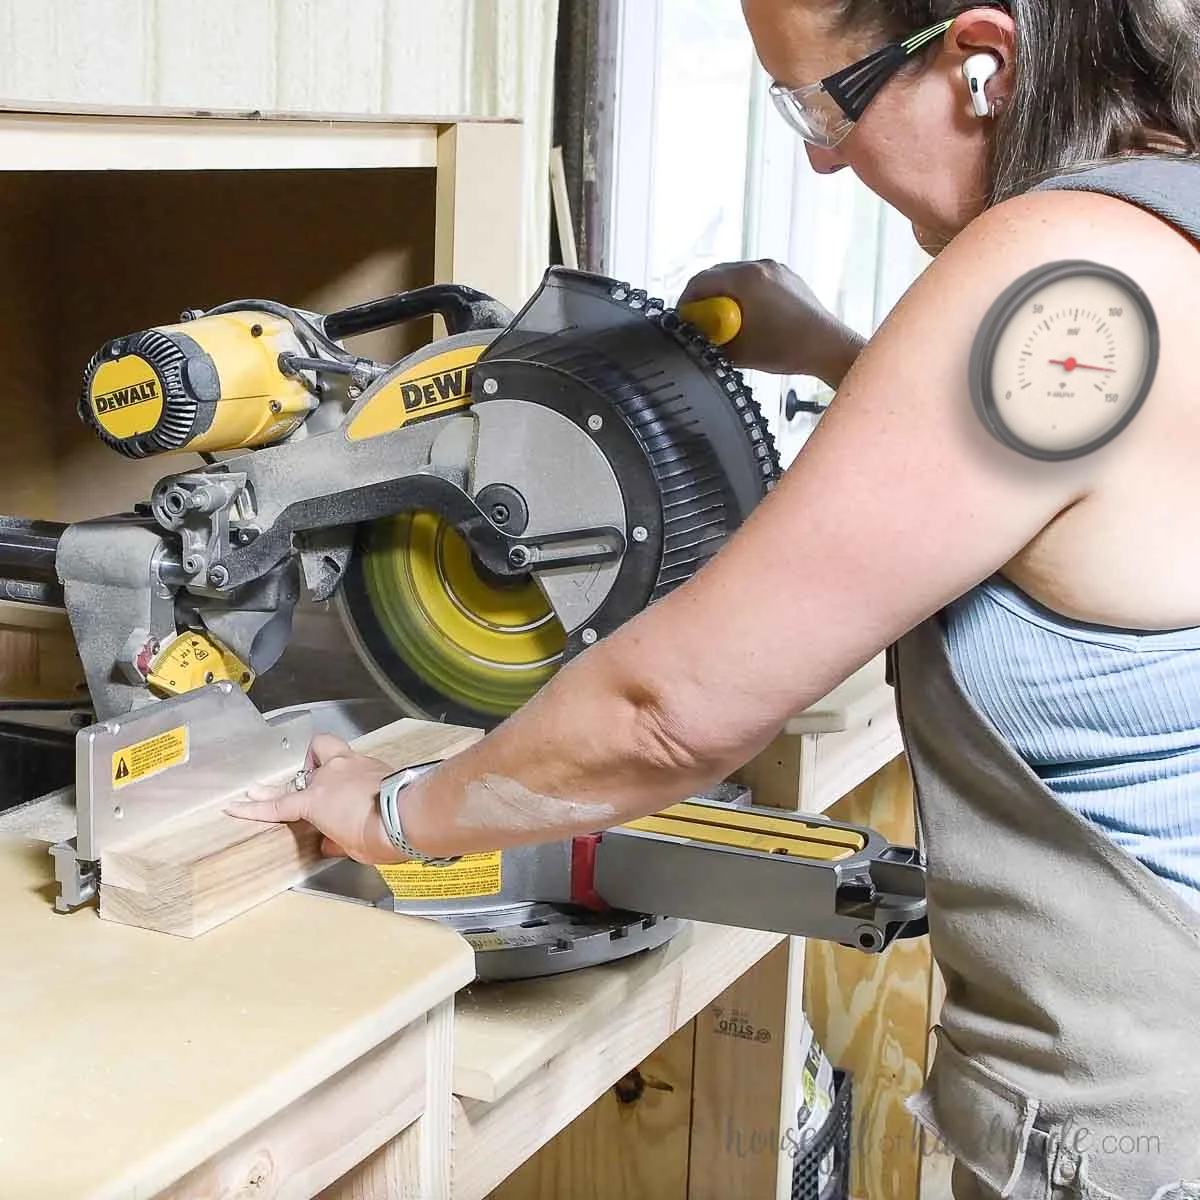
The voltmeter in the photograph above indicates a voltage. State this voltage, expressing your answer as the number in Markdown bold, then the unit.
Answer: **135** mV
